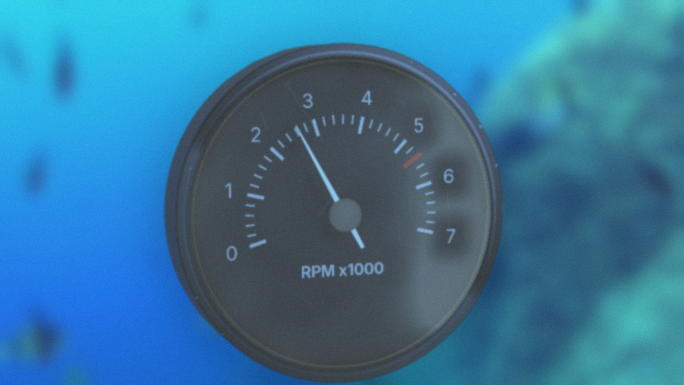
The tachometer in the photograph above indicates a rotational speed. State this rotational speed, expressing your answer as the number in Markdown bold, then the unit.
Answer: **2600** rpm
